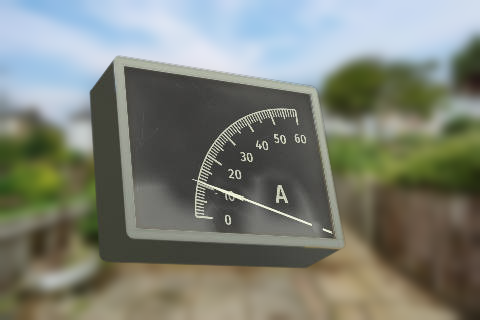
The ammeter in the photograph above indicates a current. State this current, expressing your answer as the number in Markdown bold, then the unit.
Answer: **10** A
